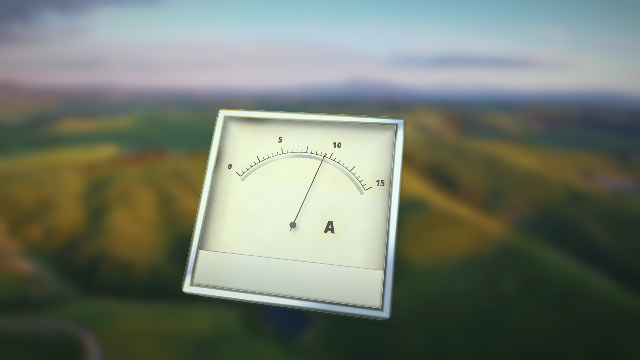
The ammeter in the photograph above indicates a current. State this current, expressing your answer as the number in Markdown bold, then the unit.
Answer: **9.5** A
